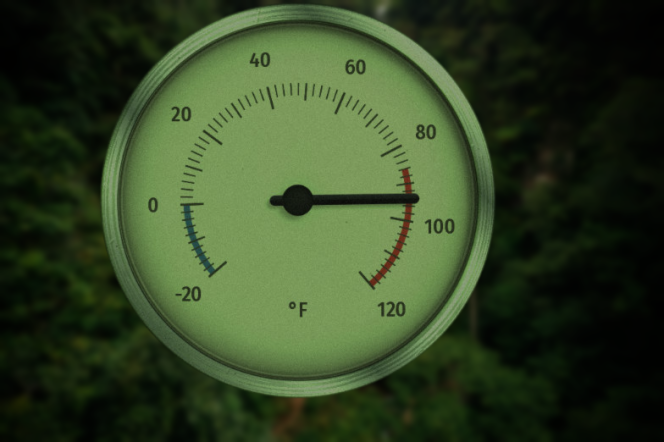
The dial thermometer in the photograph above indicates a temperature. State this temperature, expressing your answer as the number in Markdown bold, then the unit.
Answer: **94** °F
